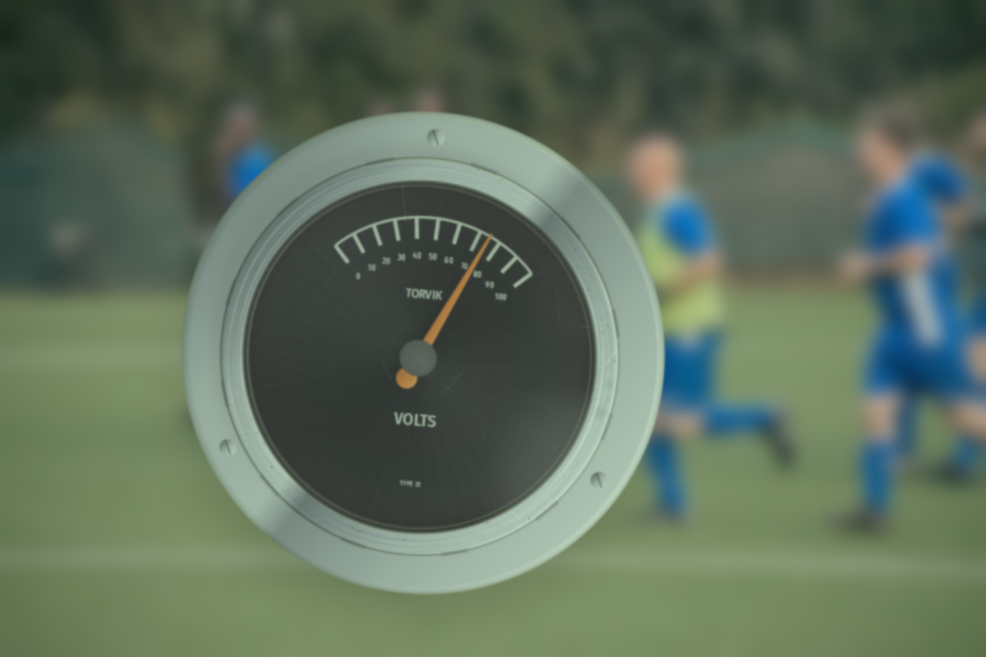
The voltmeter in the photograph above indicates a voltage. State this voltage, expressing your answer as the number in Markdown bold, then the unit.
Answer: **75** V
